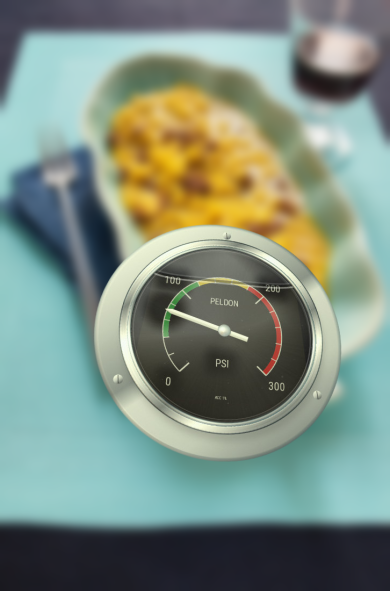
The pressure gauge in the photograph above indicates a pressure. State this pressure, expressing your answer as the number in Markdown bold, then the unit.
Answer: **70** psi
